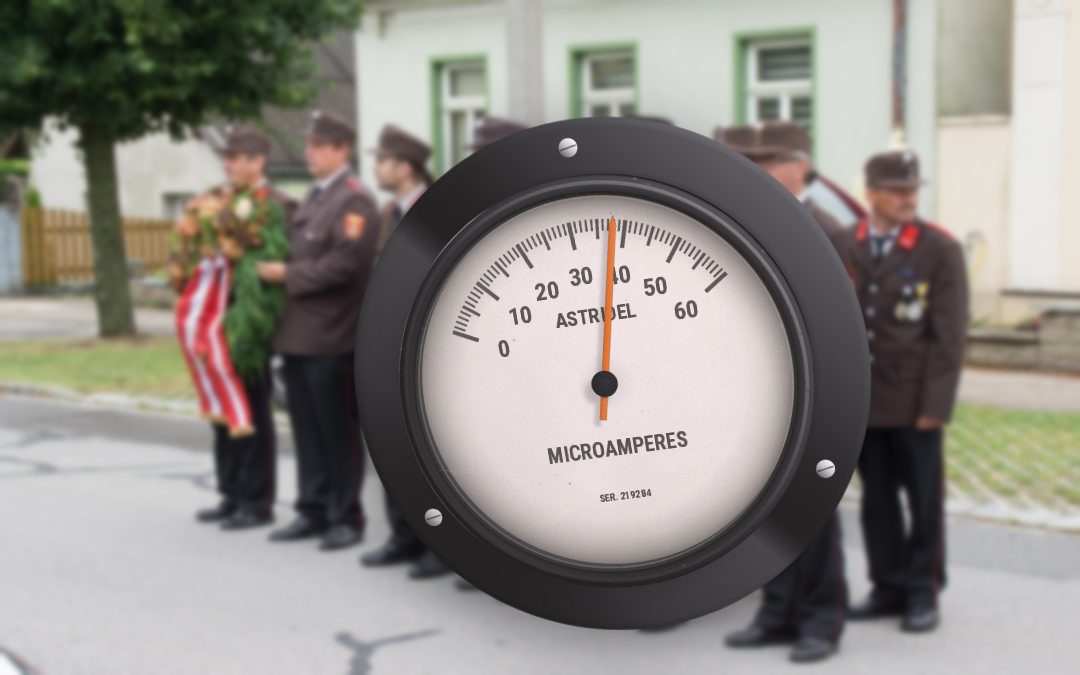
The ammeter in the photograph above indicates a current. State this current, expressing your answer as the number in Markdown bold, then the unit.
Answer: **38** µA
